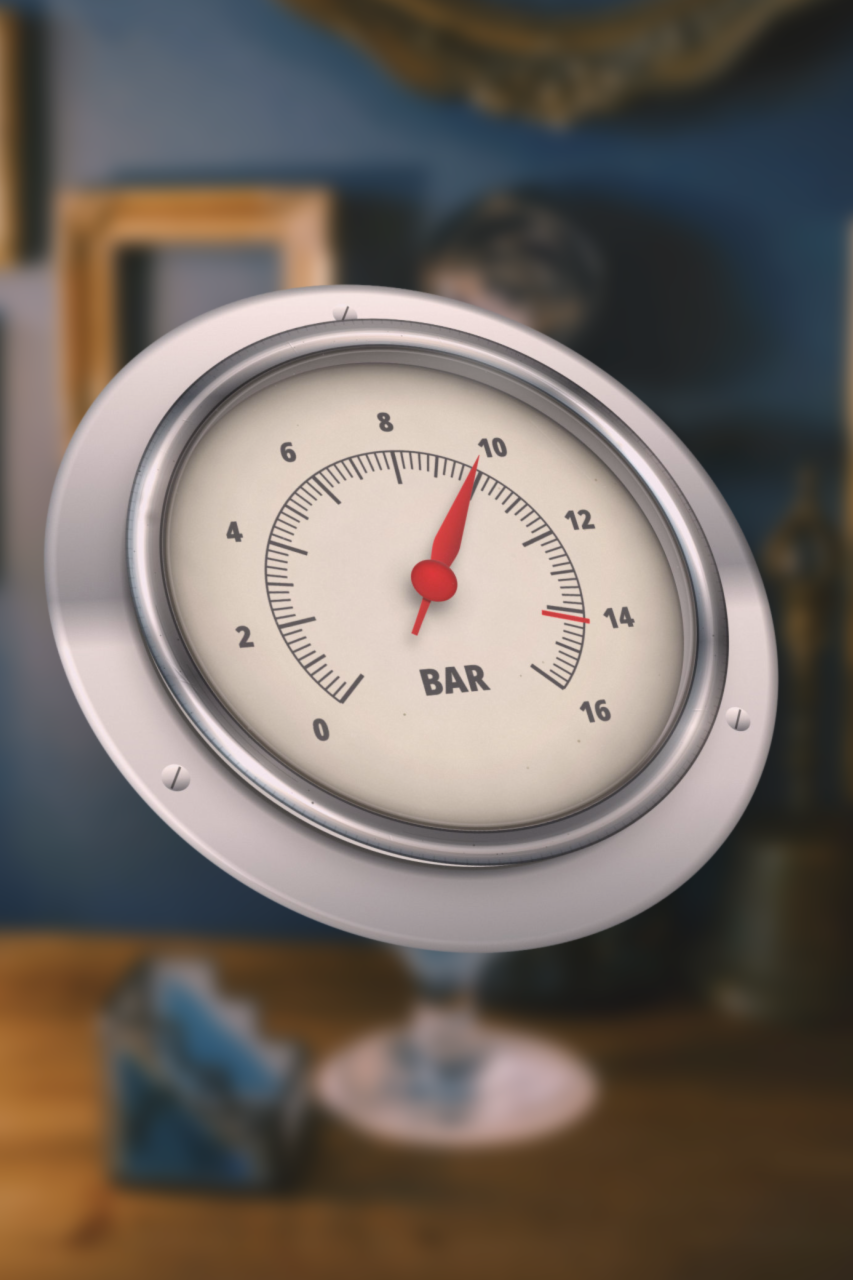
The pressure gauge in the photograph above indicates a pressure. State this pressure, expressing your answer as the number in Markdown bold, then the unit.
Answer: **9.8** bar
